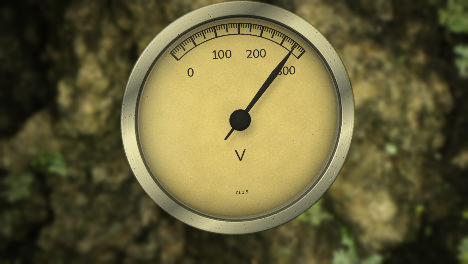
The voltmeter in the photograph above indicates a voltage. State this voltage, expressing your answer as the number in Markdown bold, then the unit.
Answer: **275** V
